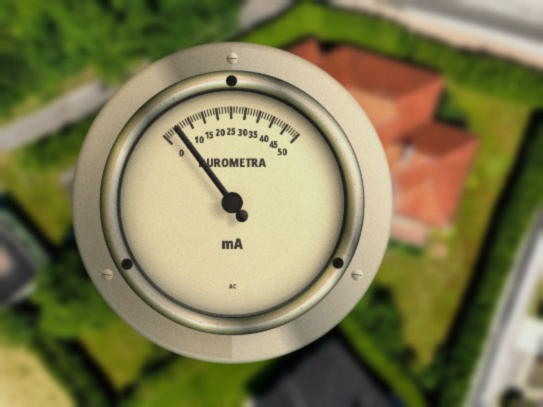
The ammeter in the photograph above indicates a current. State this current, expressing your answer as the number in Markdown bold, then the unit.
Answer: **5** mA
